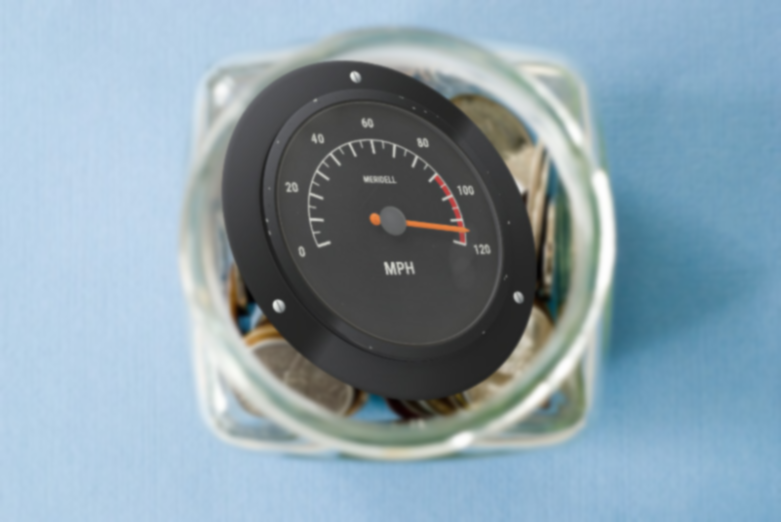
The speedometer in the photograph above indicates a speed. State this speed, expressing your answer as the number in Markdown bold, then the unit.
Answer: **115** mph
